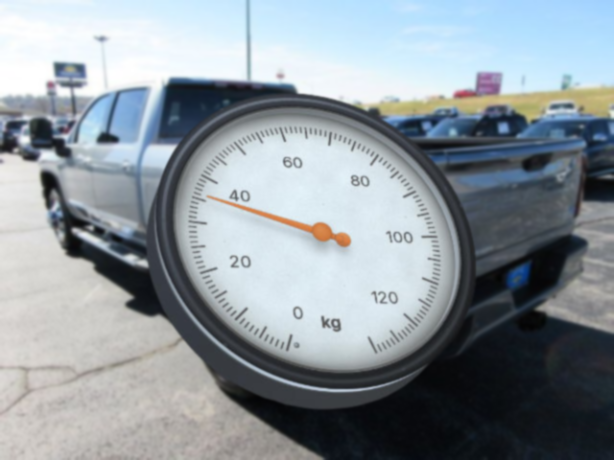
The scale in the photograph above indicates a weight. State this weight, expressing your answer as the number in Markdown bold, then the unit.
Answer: **35** kg
